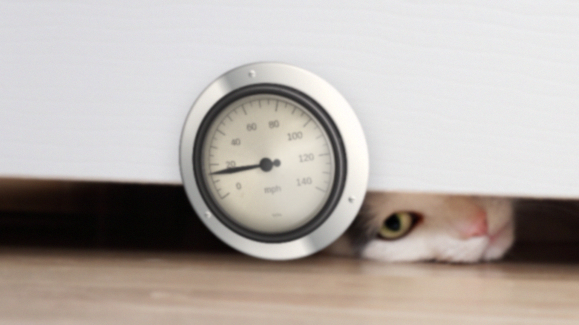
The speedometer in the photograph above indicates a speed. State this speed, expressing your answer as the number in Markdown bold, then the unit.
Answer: **15** mph
